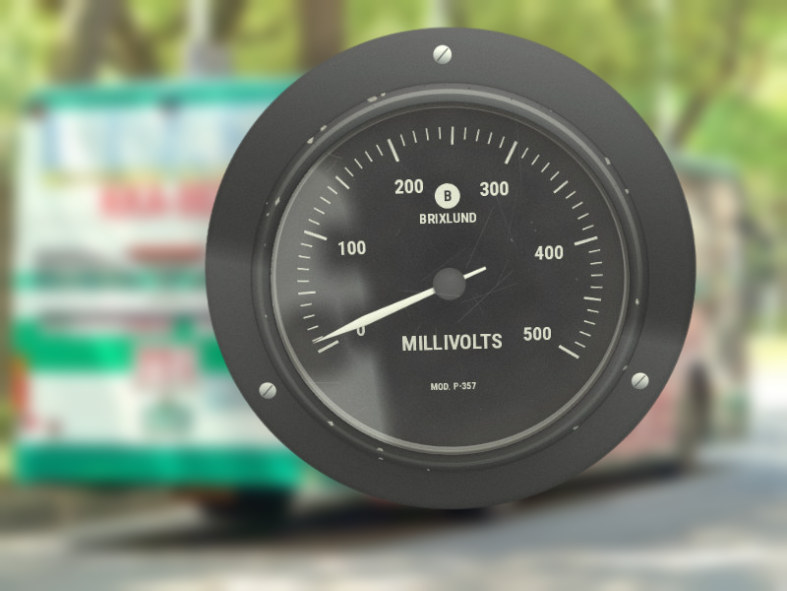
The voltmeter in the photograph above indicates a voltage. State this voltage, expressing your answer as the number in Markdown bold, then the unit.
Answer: **10** mV
